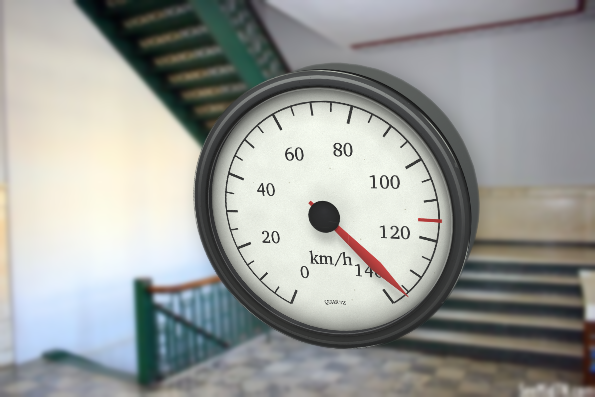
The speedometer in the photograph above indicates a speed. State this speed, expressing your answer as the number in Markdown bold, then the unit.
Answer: **135** km/h
